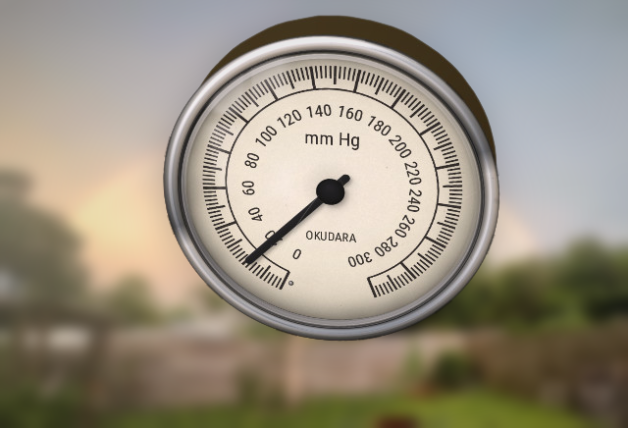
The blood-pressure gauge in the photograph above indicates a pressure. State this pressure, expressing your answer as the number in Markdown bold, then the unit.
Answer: **20** mmHg
